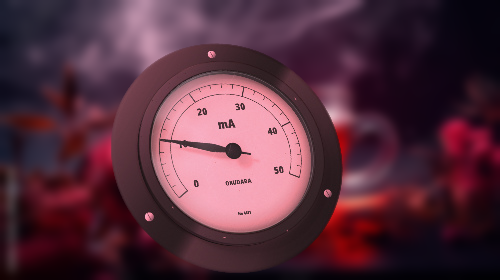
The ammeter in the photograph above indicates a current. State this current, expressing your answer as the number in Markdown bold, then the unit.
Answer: **10** mA
